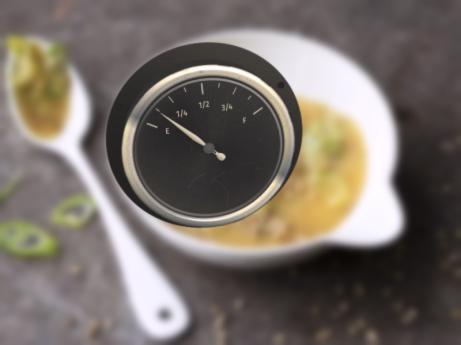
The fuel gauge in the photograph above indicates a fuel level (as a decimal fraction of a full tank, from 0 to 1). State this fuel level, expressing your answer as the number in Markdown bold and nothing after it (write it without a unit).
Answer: **0.125**
